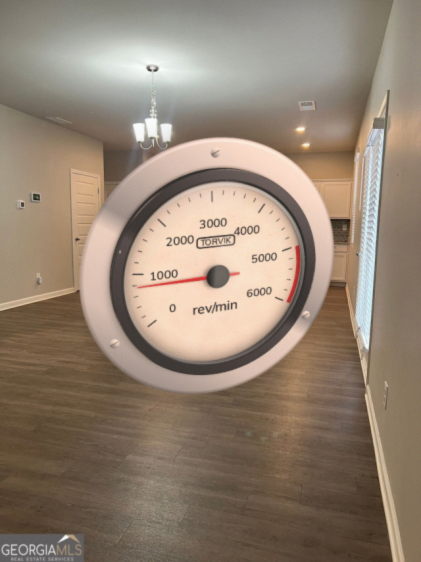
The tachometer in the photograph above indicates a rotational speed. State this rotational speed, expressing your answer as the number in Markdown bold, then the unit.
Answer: **800** rpm
